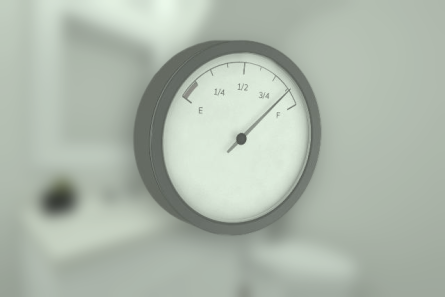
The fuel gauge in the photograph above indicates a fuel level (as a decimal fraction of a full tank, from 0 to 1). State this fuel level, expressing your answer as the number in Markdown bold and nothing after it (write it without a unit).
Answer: **0.875**
